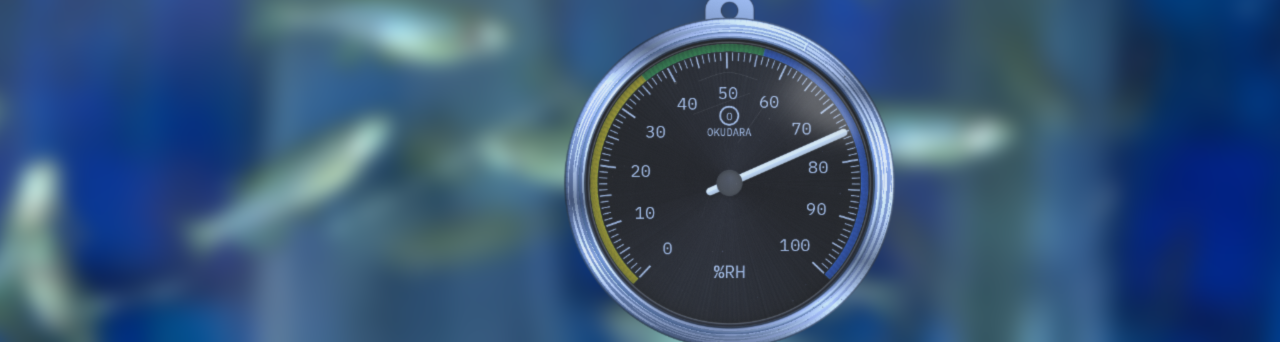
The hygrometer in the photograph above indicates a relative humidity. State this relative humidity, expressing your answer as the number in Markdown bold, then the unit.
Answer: **75** %
